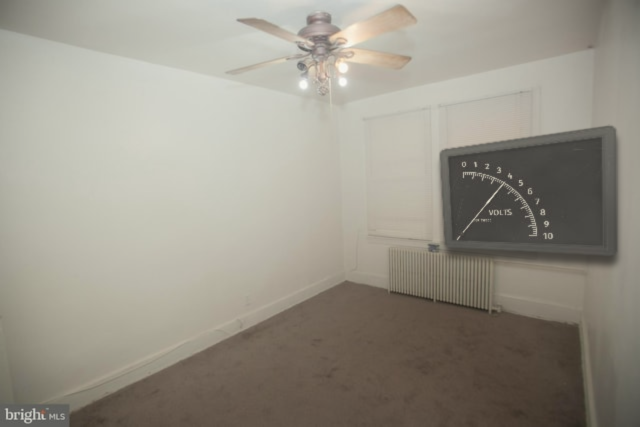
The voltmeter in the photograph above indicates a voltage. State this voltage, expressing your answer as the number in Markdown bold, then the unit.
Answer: **4** V
